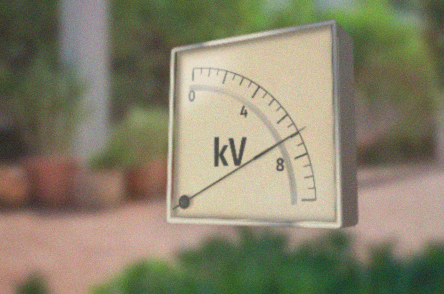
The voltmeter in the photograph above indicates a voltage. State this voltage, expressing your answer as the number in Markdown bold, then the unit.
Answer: **7** kV
